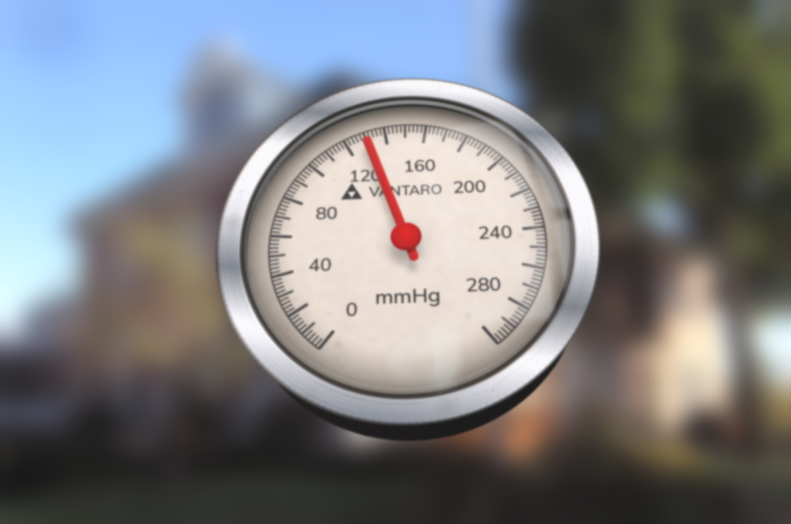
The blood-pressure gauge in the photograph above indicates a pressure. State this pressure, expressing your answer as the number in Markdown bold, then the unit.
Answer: **130** mmHg
